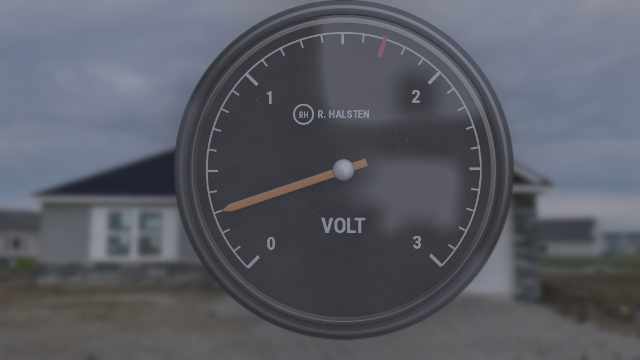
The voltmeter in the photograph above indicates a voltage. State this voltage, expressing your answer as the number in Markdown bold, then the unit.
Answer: **0.3** V
